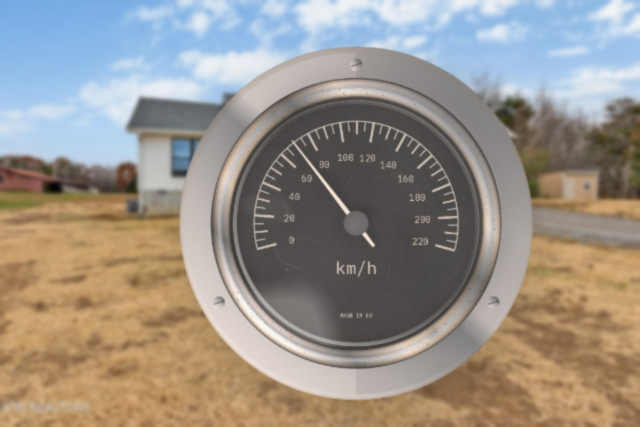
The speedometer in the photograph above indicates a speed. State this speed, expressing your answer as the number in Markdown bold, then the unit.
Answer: **70** km/h
